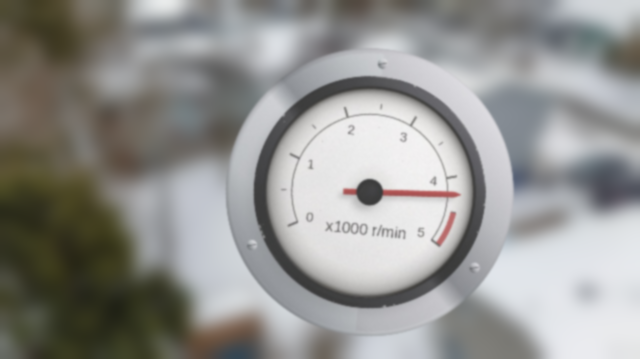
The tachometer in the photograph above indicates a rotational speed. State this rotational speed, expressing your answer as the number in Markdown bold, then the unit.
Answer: **4250** rpm
